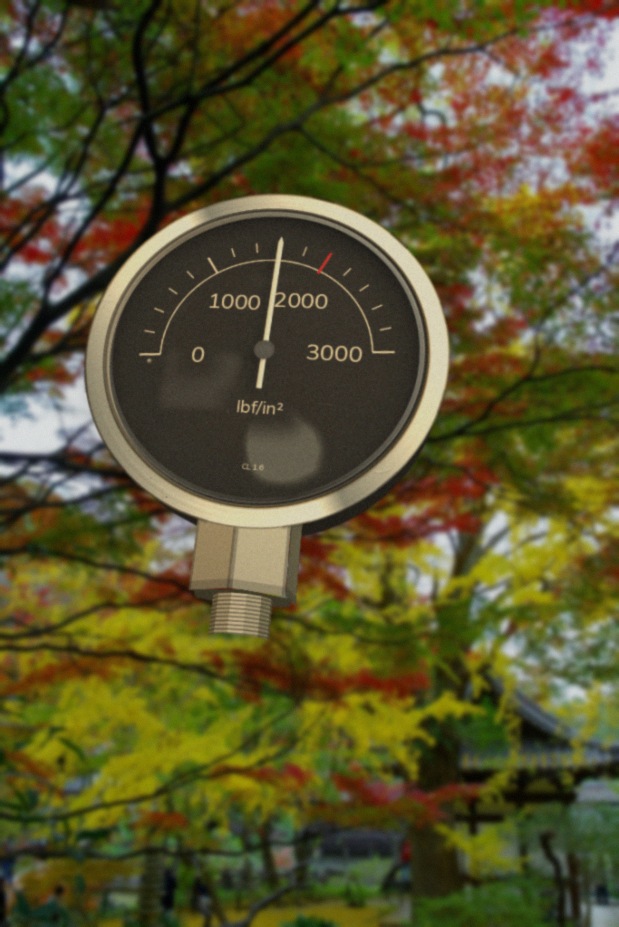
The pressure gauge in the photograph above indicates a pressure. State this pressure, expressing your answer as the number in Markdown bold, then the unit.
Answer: **1600** psi
